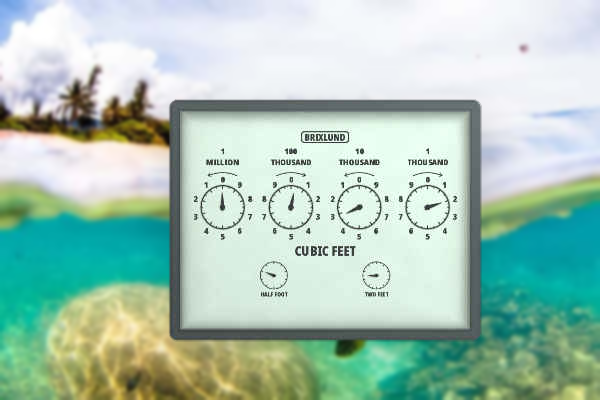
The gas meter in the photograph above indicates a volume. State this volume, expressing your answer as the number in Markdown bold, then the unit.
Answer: **3200** ft³
